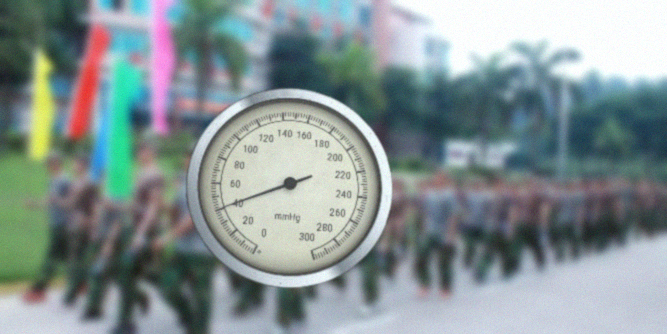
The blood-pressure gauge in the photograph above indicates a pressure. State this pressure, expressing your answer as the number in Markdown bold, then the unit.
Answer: **40** mmHg
